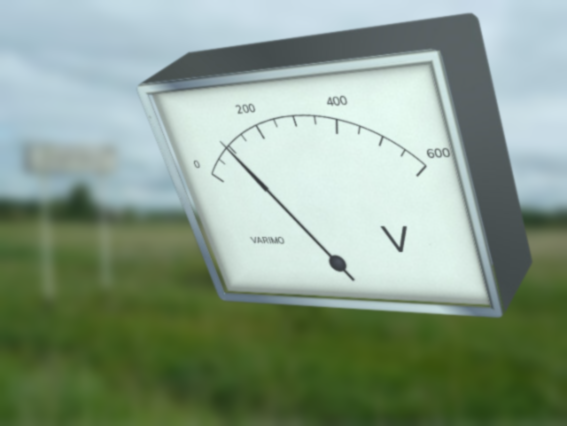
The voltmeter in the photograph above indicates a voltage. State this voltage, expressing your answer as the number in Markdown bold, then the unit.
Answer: **100** V
